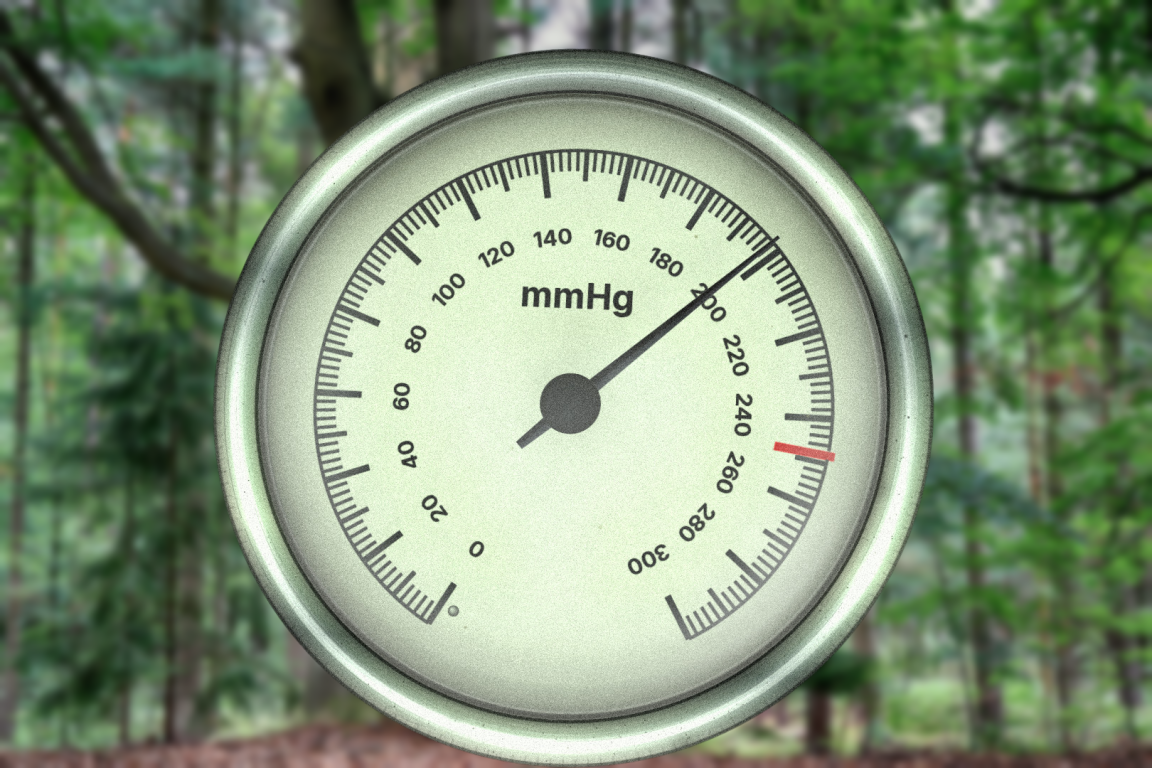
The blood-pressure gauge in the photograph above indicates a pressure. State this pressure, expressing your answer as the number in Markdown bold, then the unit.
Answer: **198** mmHg
